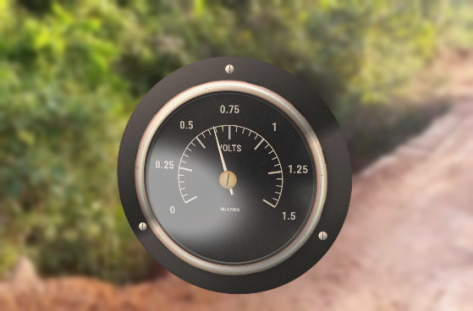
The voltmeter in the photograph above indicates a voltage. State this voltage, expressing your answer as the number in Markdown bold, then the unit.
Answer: **0.65** V
